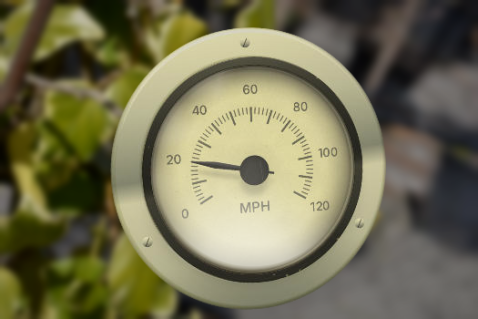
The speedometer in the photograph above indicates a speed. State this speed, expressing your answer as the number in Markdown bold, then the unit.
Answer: **20** mph
